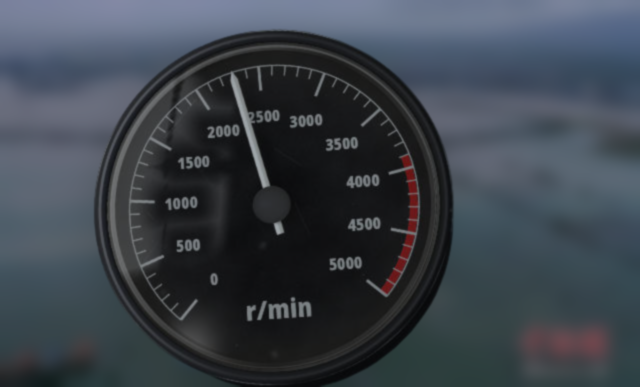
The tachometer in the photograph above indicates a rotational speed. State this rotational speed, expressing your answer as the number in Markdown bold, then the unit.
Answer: **2300** rpm
